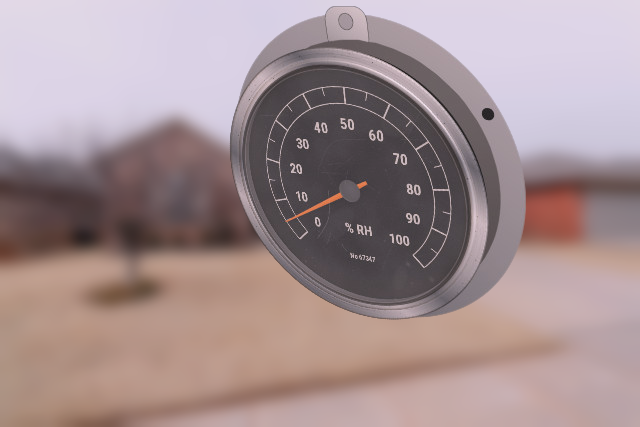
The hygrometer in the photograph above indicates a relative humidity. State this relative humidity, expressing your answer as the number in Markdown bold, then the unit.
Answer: **5** %
